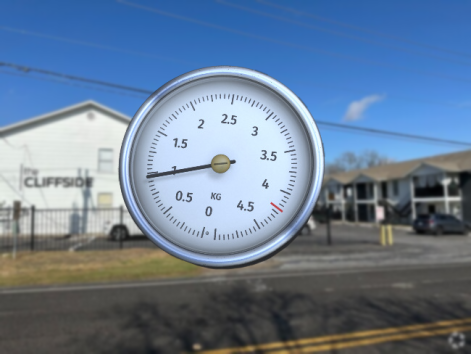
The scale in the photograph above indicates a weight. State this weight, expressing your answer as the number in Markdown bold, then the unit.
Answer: **0.95** kg
